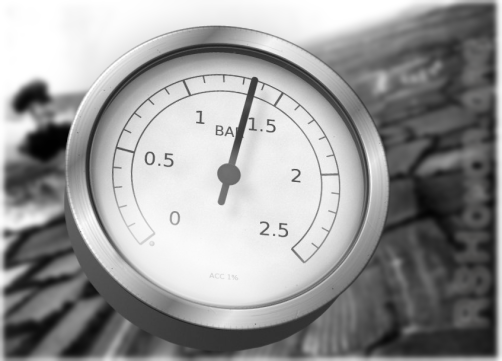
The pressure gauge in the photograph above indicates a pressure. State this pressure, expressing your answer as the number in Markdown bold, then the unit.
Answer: **1.35** bar
